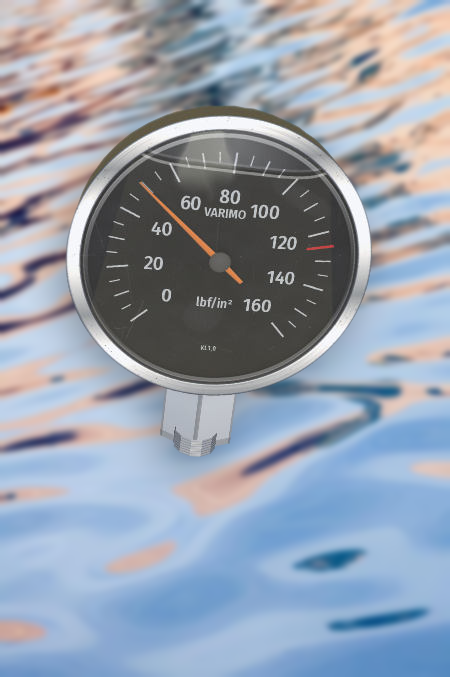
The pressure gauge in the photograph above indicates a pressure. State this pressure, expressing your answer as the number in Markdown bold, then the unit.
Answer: **50** psi
